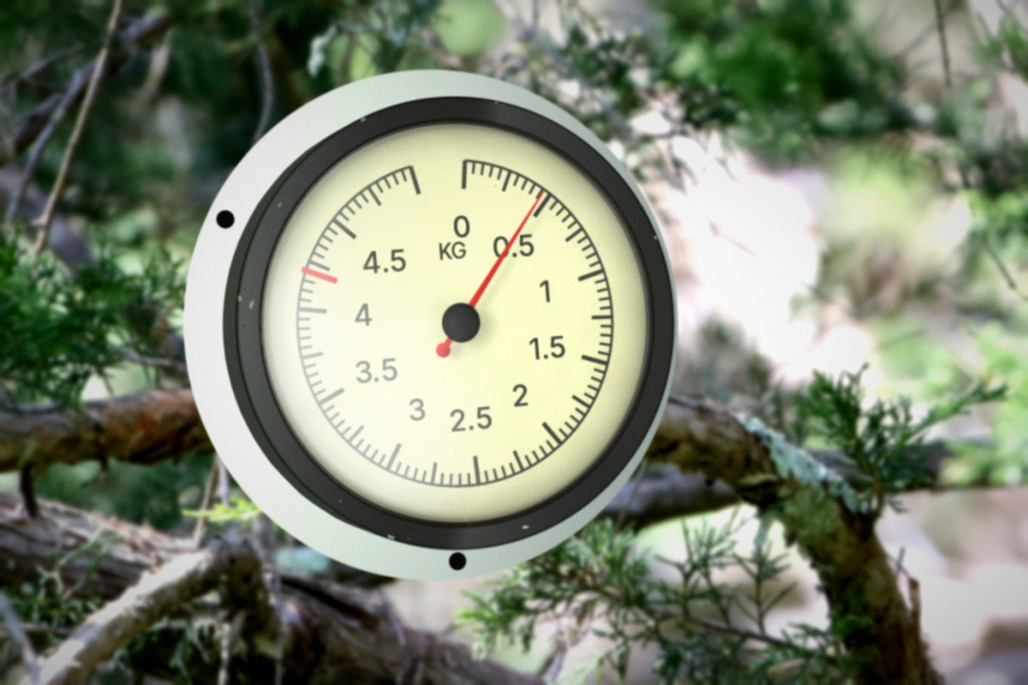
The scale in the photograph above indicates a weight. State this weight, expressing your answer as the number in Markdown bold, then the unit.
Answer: **0.45** kg
